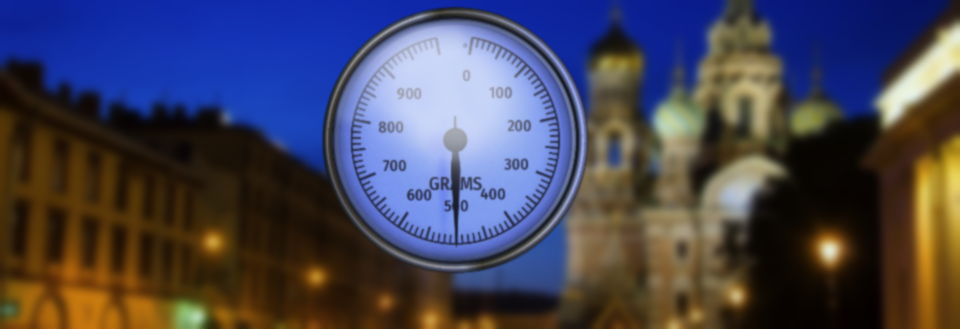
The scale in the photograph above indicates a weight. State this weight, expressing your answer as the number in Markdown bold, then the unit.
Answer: **500** g
